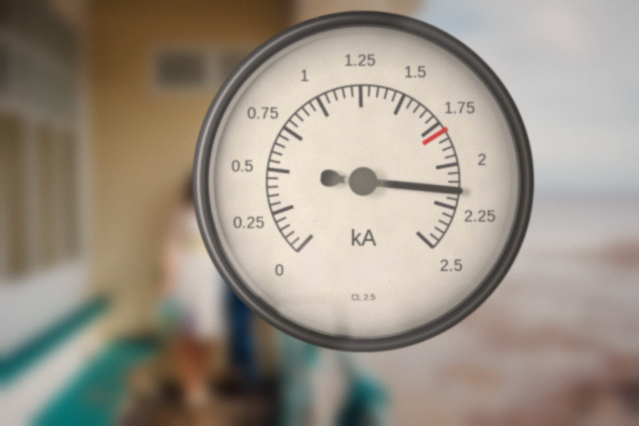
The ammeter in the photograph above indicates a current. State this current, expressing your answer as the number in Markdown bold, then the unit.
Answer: **2.15** kA
